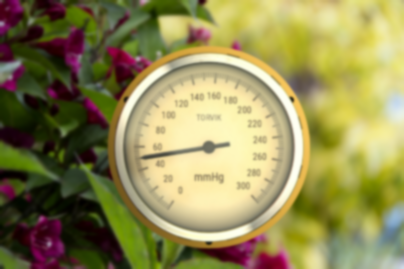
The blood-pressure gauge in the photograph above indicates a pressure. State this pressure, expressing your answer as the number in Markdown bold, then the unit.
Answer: **50** mmHg
